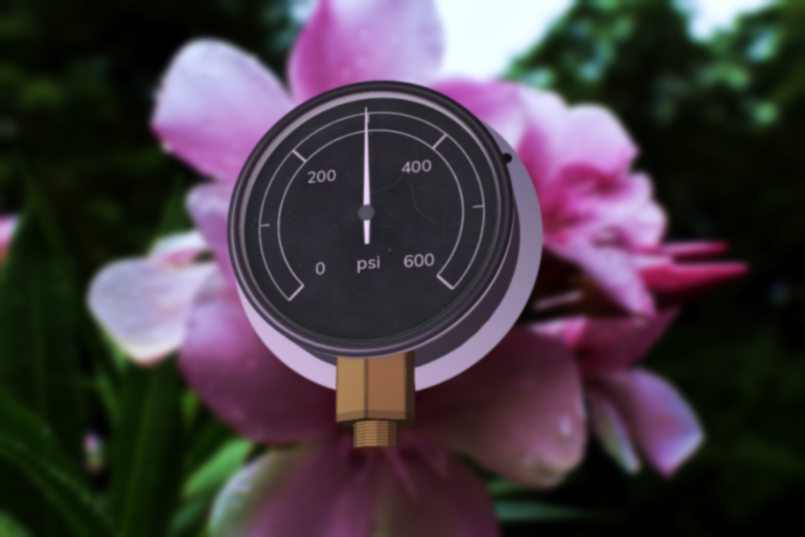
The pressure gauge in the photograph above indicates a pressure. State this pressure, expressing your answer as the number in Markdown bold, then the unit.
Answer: **300** psi
